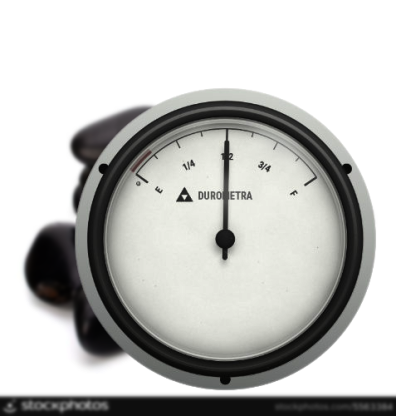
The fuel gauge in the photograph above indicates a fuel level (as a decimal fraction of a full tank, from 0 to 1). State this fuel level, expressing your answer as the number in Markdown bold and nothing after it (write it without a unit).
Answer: **0.5**
